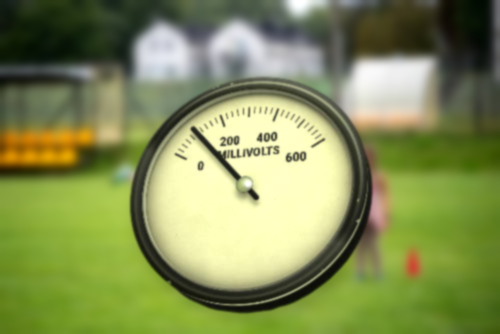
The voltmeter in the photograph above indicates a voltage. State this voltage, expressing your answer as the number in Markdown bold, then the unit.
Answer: **100** mV
